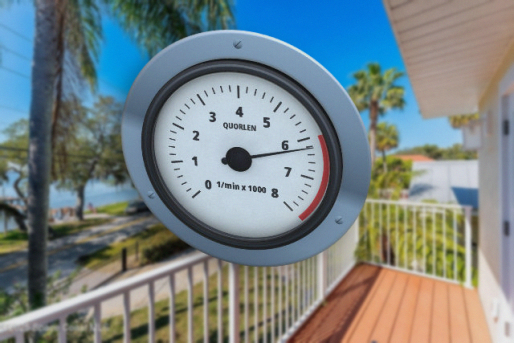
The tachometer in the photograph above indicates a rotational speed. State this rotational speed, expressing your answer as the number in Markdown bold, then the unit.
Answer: **6200** rpm
